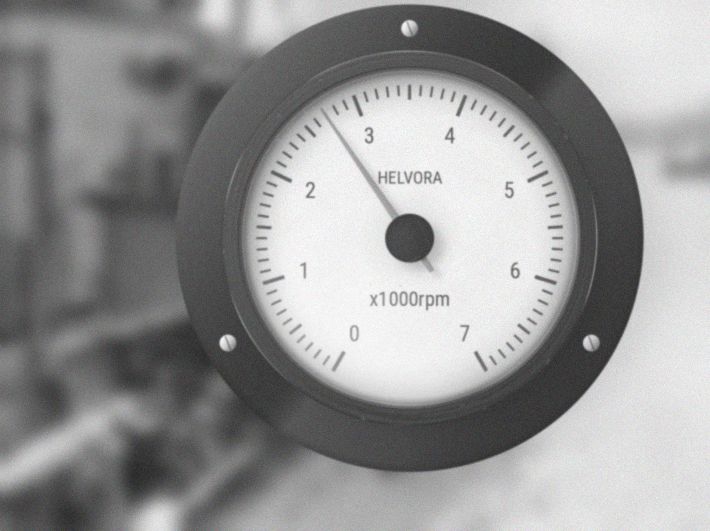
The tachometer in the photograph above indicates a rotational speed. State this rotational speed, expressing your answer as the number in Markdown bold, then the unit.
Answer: **2700** rpm
